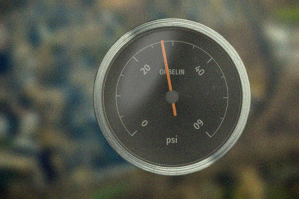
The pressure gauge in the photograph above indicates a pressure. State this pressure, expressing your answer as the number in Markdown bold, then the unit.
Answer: **27.5** psi
